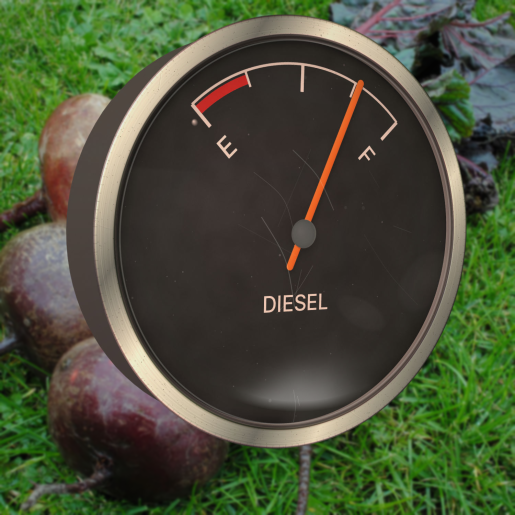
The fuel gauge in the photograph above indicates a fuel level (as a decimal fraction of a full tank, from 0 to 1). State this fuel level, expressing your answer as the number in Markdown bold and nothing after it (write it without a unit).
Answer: **0.75**
